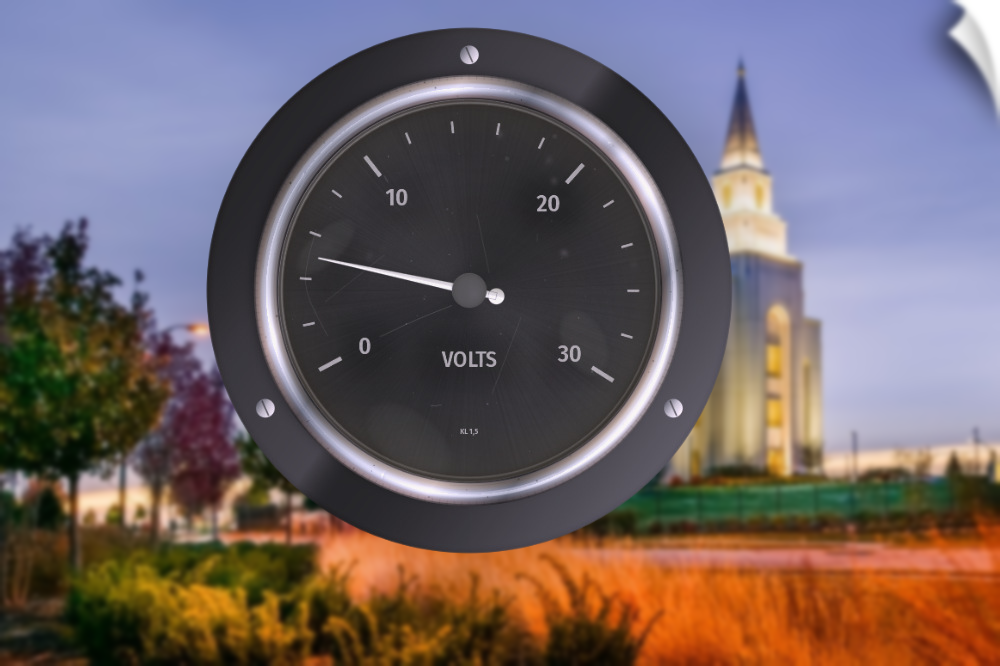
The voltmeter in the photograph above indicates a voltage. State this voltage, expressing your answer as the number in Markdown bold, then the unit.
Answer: **5** V
